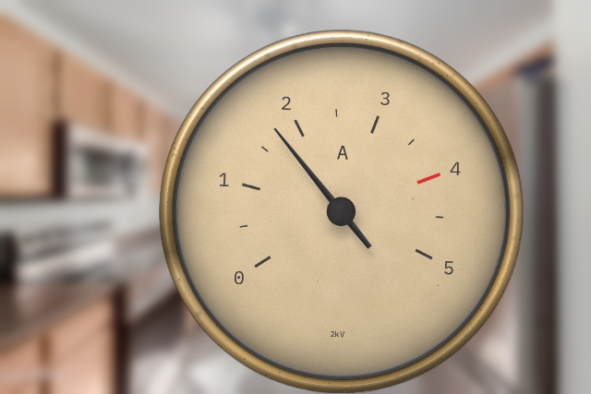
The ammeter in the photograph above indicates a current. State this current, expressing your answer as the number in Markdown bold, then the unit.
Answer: **1.75** A
